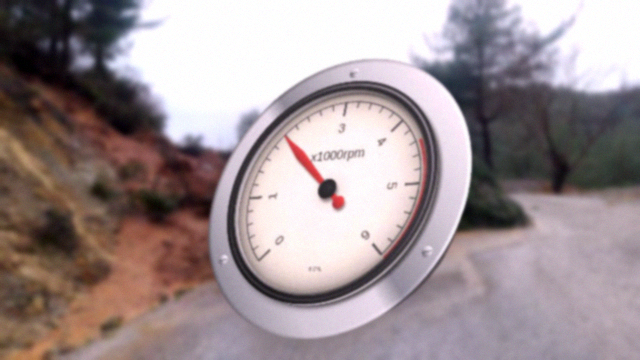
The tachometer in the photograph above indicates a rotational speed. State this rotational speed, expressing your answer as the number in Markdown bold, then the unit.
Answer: **2000** rpm
